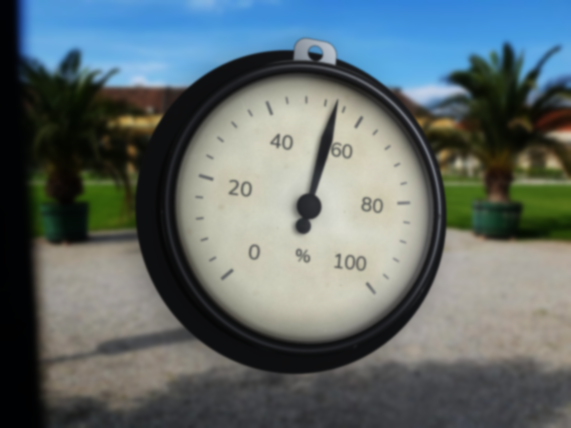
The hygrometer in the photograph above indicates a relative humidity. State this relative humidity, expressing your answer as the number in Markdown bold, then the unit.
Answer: **54** %
